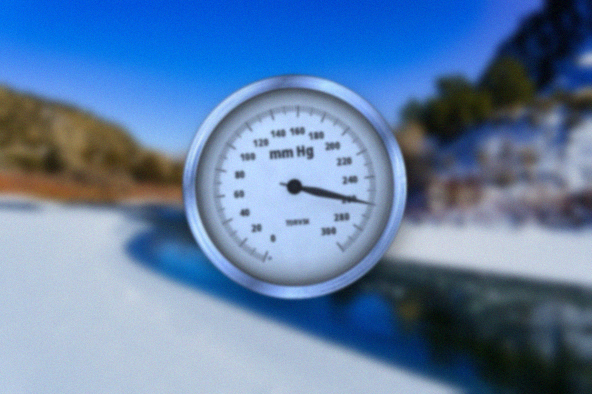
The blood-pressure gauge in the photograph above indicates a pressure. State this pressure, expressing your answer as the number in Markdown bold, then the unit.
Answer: **260** mmHg
